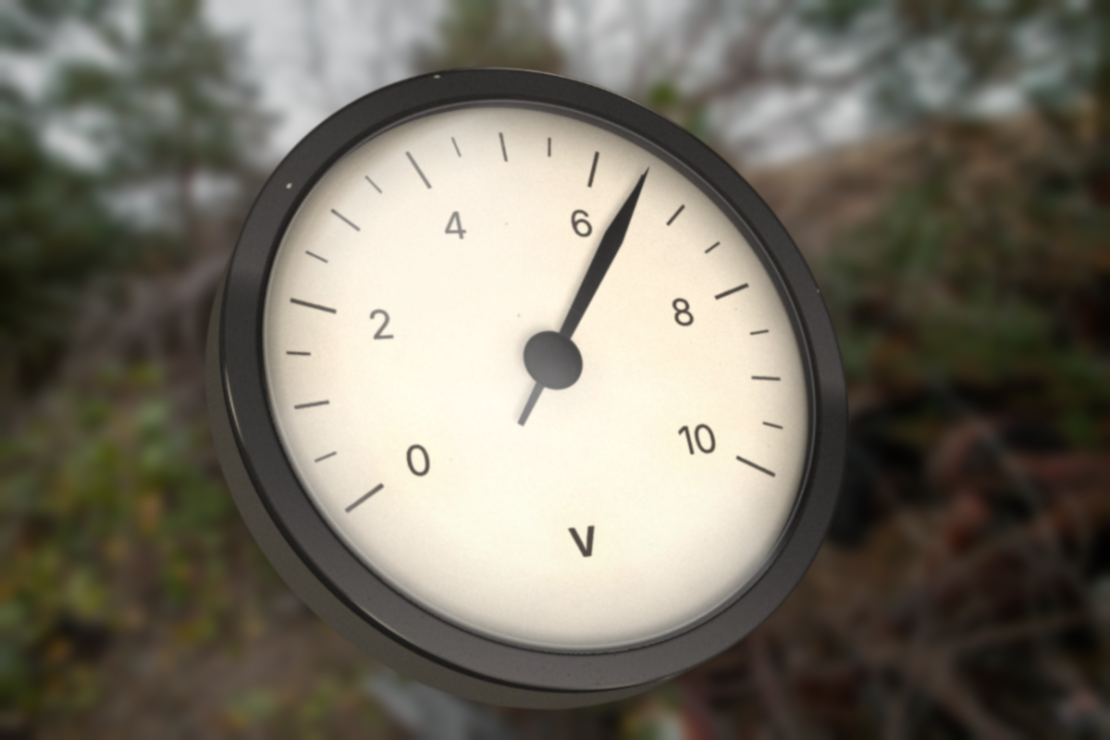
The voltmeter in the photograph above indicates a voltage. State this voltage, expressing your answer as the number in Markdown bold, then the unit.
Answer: **6.5** V
